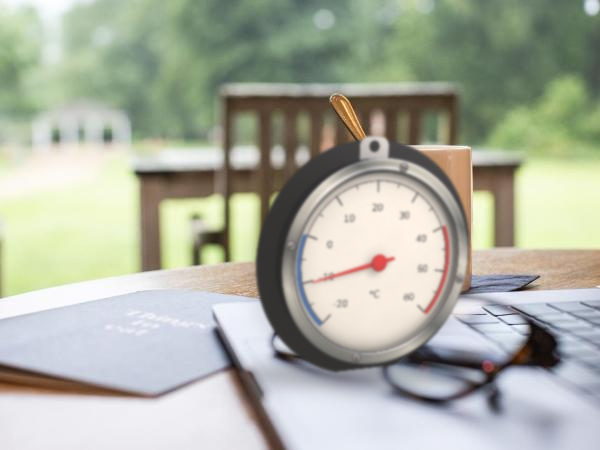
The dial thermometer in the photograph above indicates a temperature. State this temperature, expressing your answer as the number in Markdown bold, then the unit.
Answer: **-10** °C
